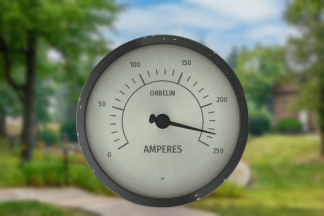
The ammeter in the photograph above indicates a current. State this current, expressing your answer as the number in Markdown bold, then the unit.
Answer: **235** A
